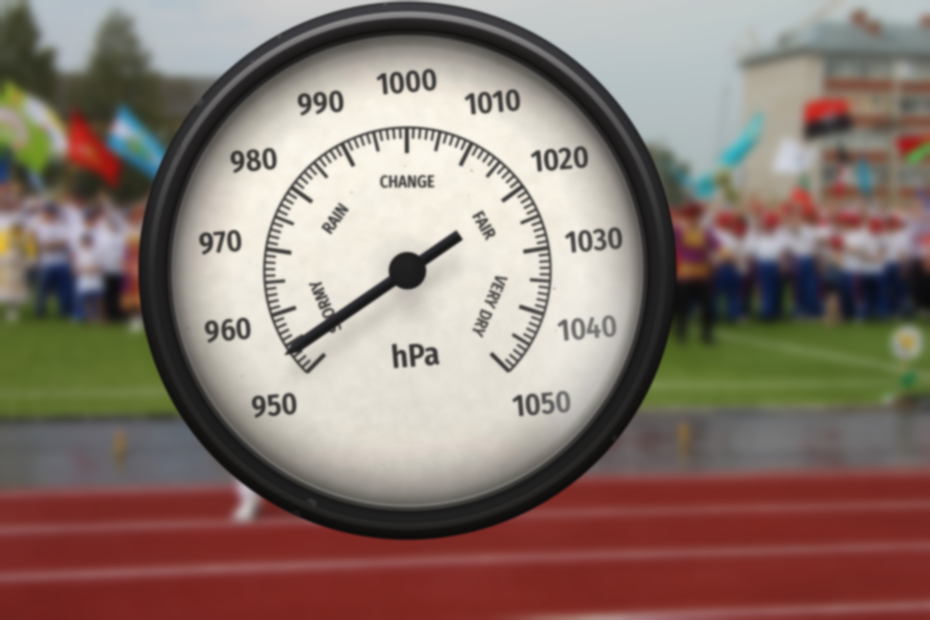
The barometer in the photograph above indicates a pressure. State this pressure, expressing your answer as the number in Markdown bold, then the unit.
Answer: **954** hPa
